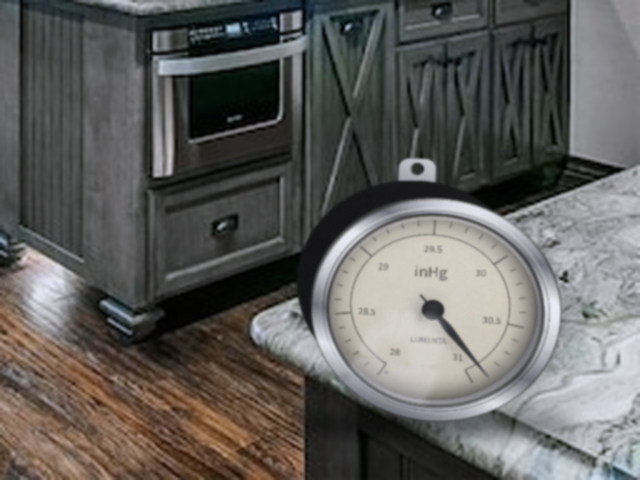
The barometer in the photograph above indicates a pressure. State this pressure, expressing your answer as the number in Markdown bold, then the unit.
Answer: **30.9** inHg
